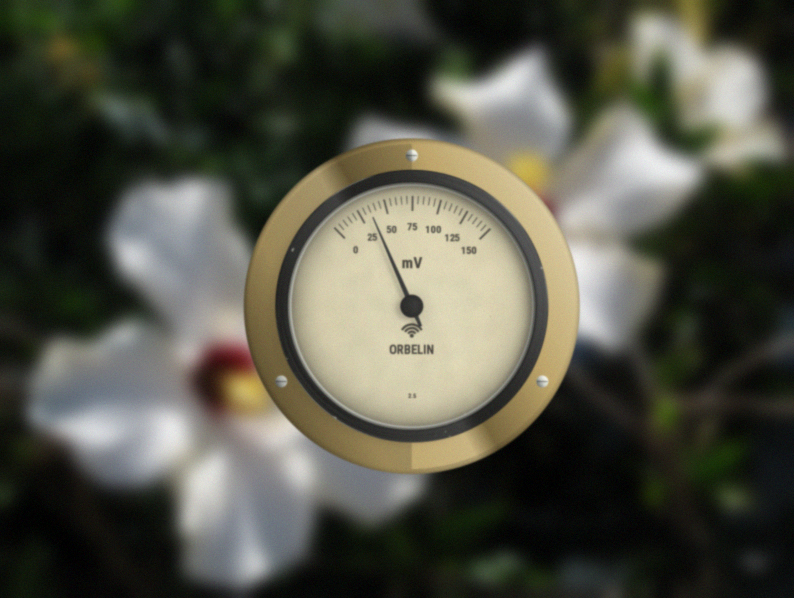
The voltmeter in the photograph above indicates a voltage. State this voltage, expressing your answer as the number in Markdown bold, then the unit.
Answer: **35** mV
